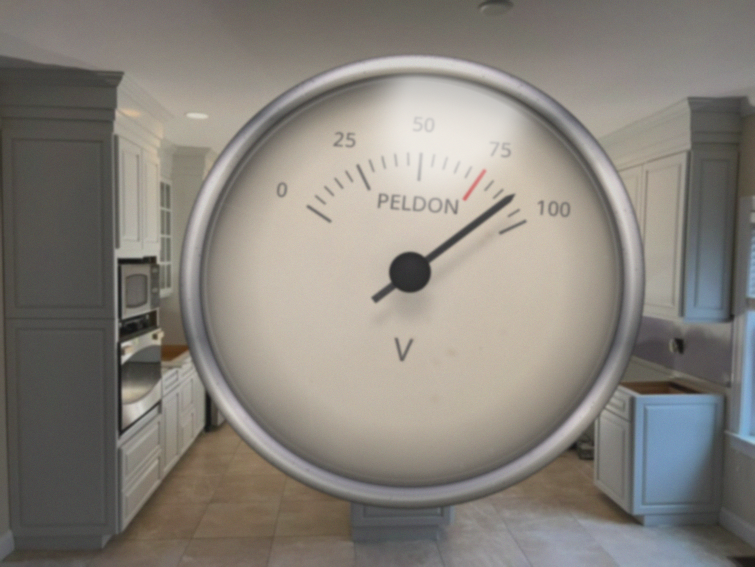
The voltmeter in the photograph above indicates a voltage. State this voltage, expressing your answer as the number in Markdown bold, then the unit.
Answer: **90** V
